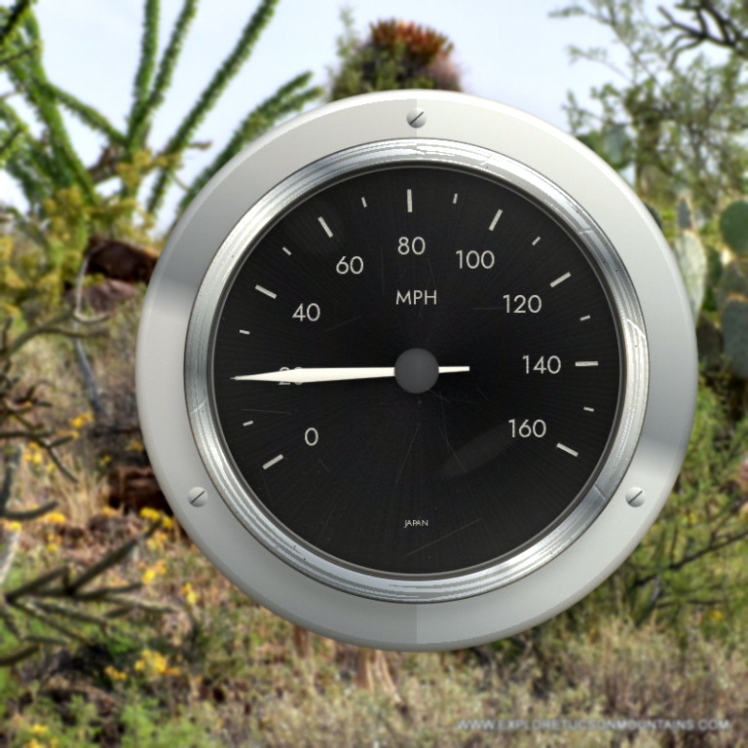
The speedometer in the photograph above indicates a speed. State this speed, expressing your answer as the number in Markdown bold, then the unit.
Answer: **20** mph
